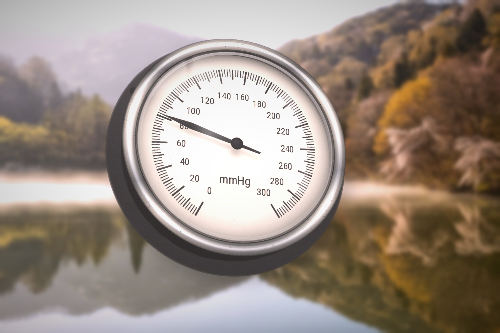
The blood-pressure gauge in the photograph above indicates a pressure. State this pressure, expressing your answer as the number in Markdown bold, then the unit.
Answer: **80** mmHg
